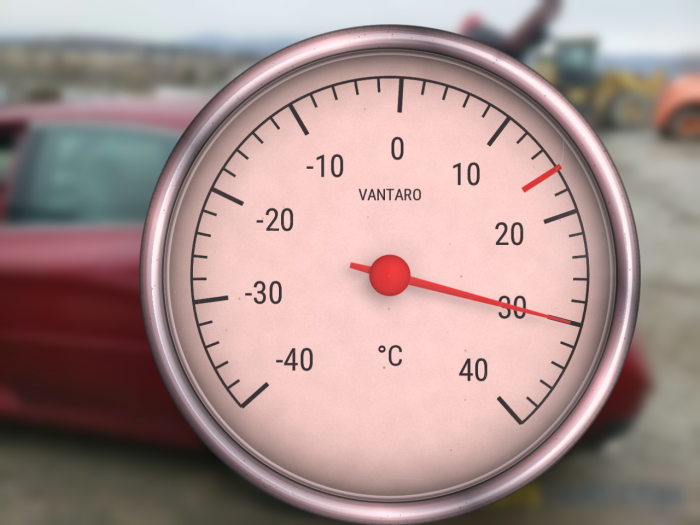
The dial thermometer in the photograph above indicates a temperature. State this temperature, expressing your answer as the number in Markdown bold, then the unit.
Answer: **30** °C
